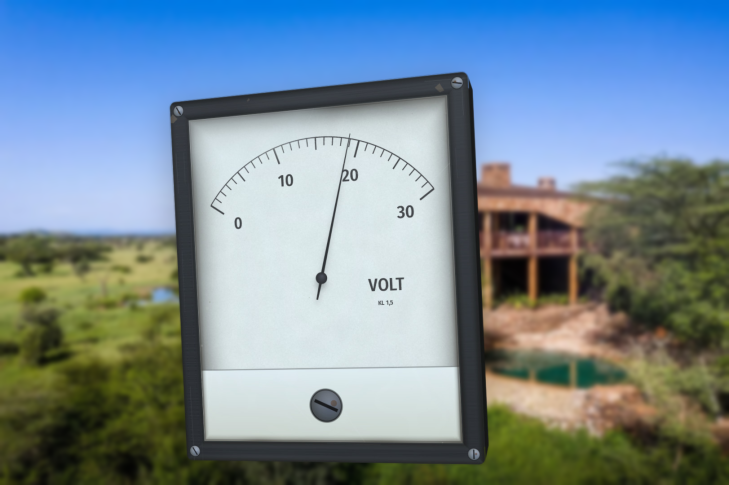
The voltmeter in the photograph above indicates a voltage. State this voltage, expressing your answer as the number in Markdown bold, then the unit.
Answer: **19** V
